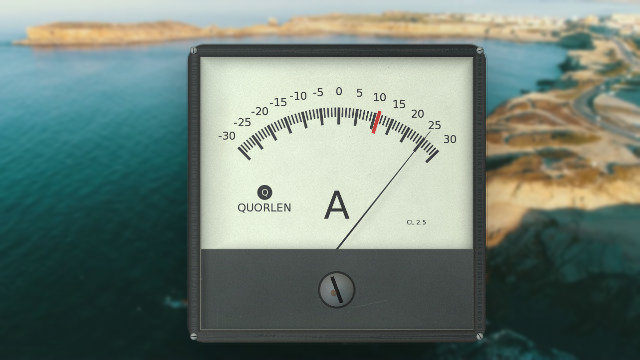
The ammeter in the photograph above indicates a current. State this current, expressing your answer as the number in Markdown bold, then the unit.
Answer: **25** A
